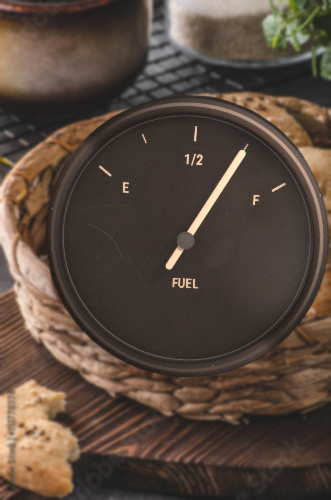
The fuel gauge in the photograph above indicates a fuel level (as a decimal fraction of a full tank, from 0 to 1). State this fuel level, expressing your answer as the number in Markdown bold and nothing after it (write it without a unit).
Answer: **0.75**
